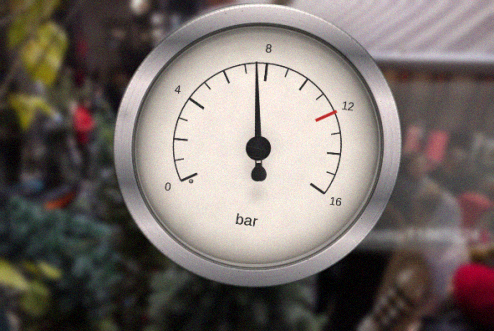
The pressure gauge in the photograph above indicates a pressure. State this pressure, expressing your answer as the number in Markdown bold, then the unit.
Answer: **7.5** bar
